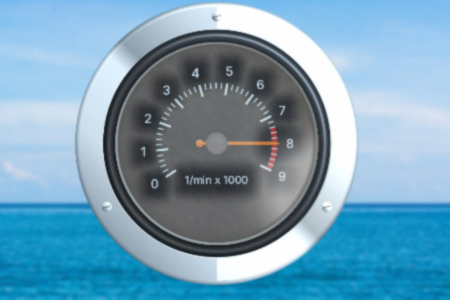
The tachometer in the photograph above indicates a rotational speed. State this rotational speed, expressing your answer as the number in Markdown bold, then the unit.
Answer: **8000** rpm
